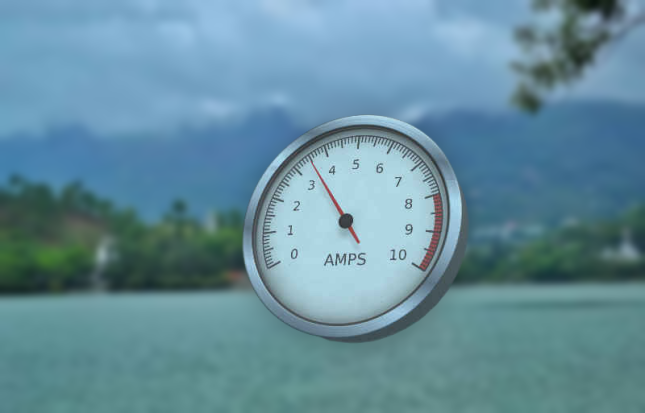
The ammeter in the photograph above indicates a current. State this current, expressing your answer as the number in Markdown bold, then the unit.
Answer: **3.5** A
